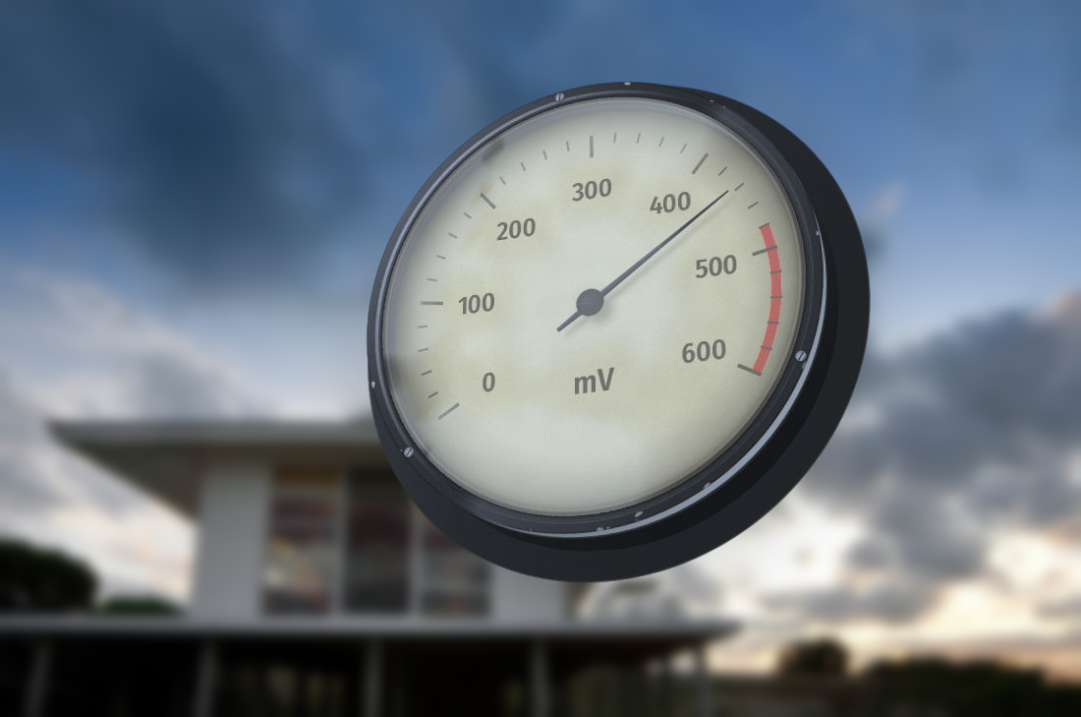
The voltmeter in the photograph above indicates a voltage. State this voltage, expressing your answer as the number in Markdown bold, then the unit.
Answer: **440** mV
